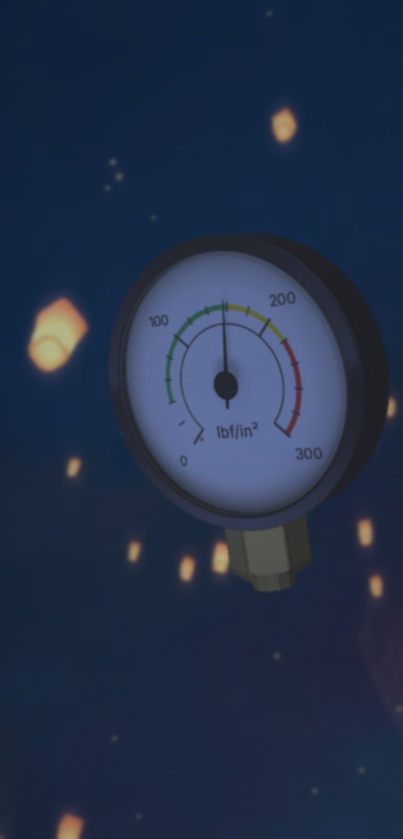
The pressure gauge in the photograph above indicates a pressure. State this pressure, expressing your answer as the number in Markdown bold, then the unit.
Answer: **160** psi
